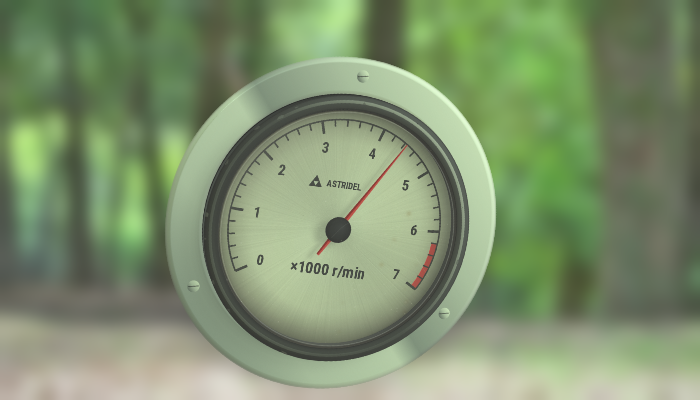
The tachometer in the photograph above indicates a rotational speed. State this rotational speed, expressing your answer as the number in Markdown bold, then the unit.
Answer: **4400** rpm
